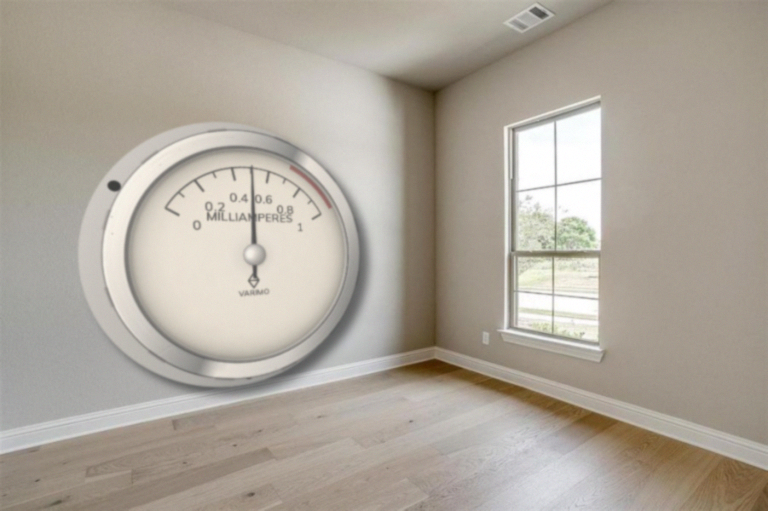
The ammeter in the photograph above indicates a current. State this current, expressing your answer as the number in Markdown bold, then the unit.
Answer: **0.5** mA
